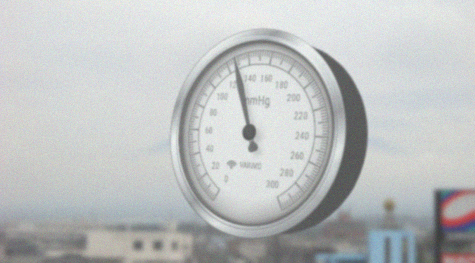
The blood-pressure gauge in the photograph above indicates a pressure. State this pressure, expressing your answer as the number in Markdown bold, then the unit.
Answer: **130** mmHg
